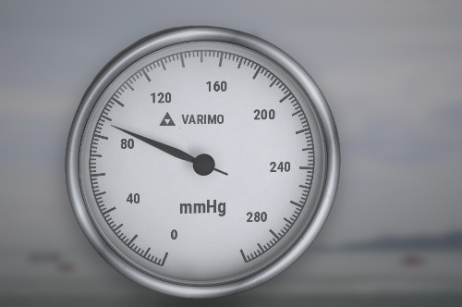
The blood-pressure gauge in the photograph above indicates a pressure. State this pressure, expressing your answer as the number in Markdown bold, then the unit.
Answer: **88** mmHg
